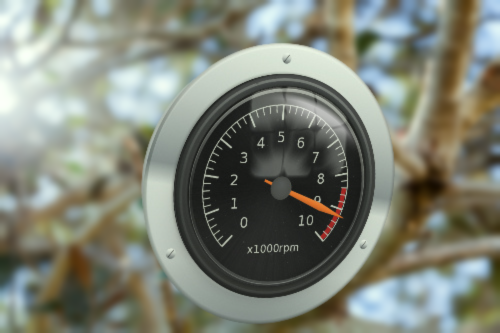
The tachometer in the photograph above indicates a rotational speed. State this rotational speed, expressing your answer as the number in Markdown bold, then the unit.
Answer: **9200** rpm
